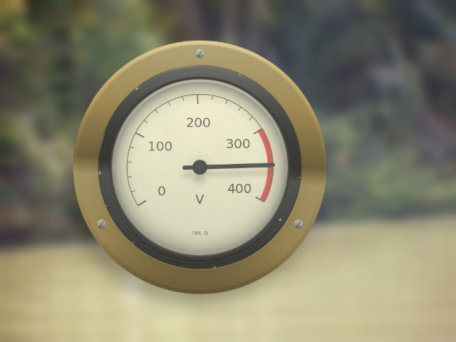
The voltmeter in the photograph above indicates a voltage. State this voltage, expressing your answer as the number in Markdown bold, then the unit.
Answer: **350** V
